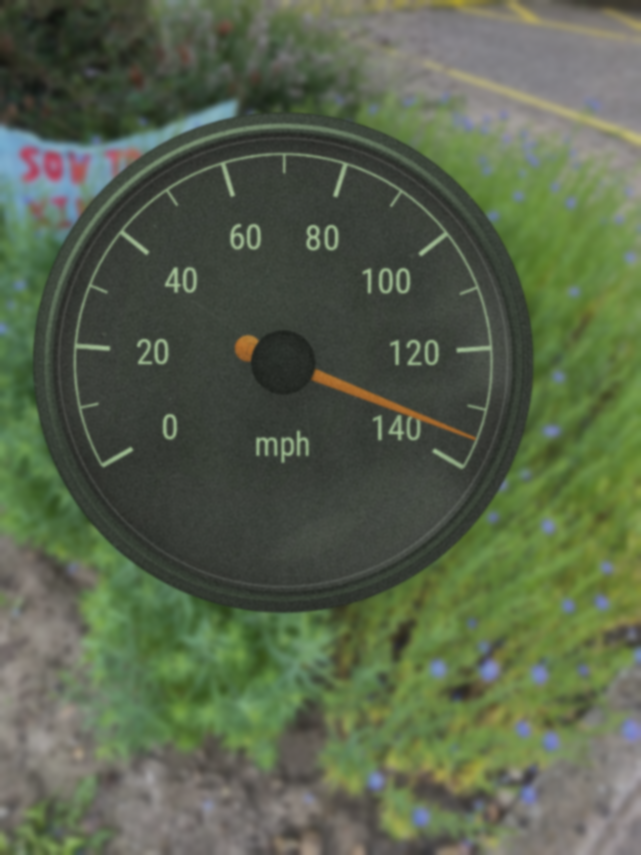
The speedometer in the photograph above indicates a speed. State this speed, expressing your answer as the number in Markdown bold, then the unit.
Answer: **135** mph
